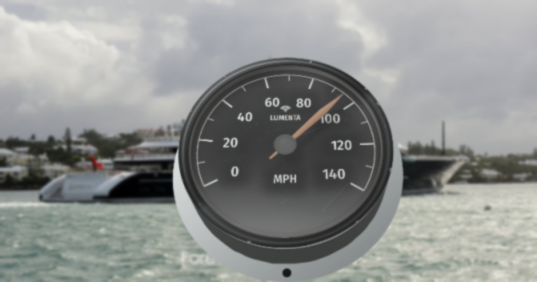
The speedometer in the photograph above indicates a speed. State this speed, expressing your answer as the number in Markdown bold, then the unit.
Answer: **95** mph
